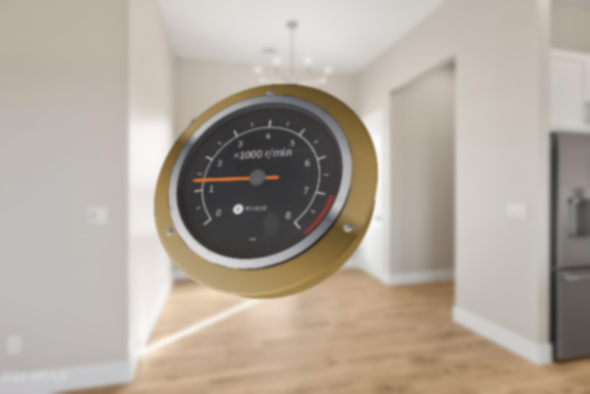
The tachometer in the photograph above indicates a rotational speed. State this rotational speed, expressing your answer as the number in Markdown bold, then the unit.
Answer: **1250** rpm
